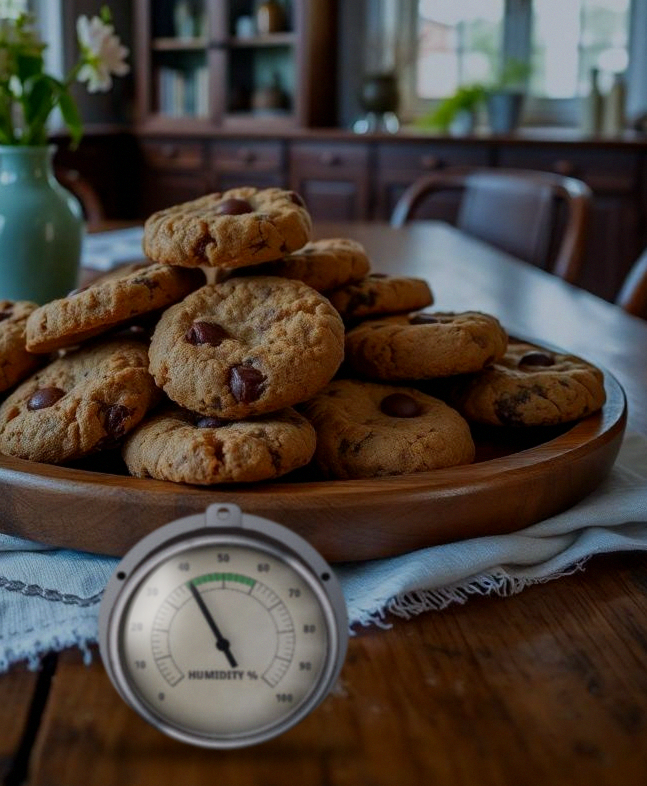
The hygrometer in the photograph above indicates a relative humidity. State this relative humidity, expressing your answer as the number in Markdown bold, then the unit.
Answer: **40** %
